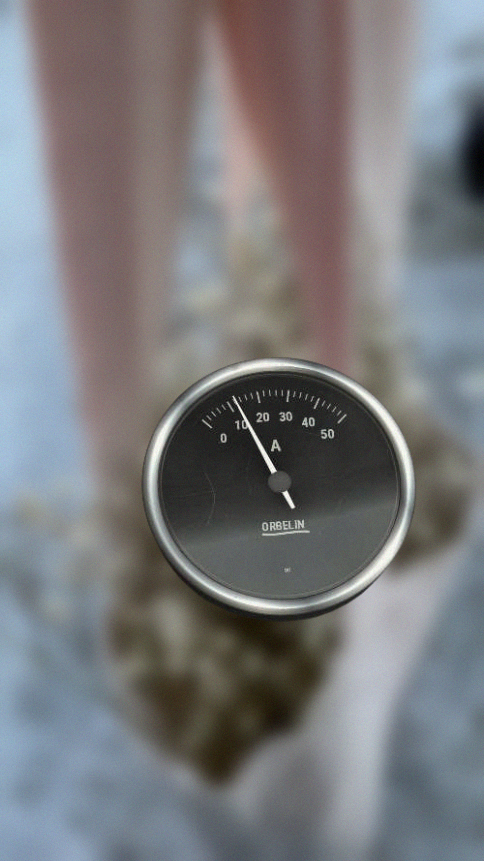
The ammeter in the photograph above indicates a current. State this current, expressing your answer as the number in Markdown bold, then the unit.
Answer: **12** A
